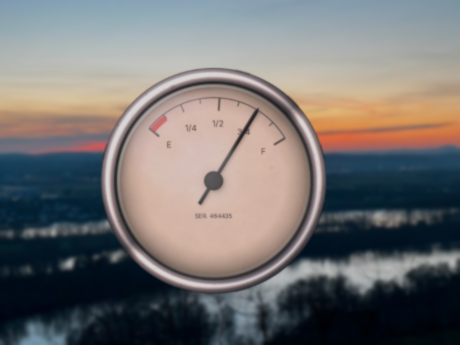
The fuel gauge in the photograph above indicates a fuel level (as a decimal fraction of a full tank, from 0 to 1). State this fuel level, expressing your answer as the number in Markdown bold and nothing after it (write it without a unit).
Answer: **0.75**
